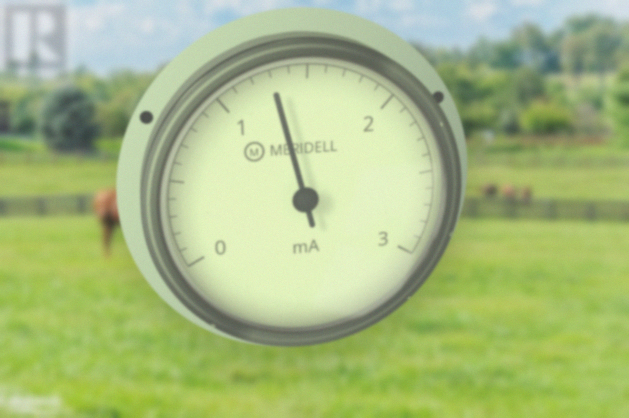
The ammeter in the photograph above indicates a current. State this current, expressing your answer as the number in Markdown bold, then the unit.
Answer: **1.3** mA
